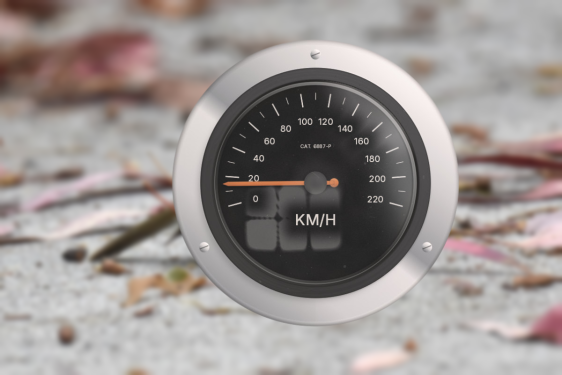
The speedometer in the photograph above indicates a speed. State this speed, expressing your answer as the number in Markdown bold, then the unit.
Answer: **15** km/h
